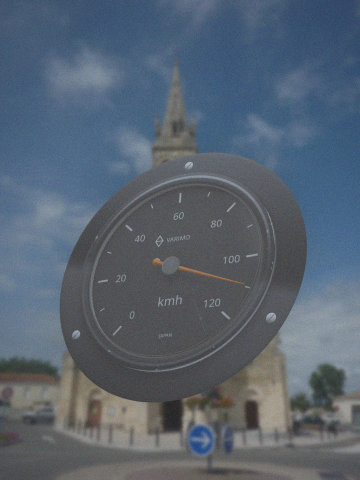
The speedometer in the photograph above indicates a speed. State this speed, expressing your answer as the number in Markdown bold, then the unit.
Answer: **110** km/h
